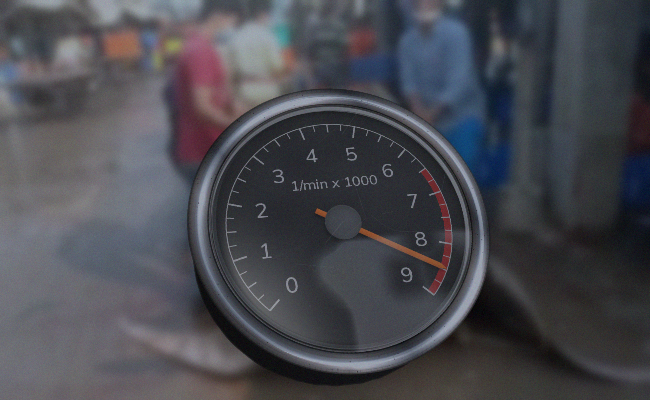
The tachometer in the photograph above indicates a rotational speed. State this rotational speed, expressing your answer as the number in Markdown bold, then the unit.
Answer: **8500** rpm
